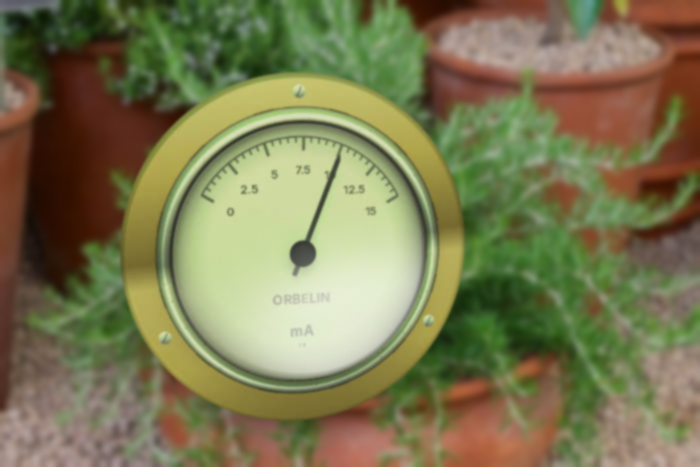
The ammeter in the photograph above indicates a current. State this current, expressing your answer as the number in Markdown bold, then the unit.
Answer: **10** mA
